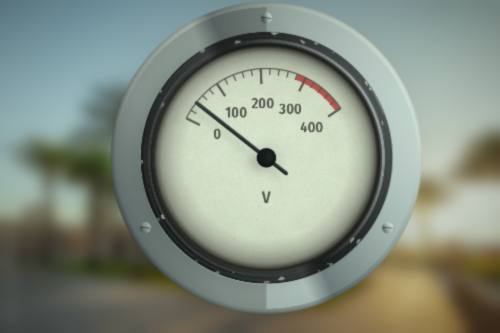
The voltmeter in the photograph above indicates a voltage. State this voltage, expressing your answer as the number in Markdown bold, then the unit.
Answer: **40** V
